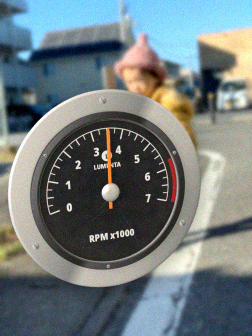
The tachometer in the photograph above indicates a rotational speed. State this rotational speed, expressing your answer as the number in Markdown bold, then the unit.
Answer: **3500** rpm
